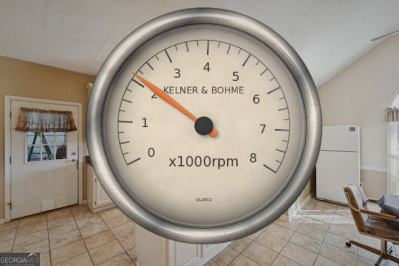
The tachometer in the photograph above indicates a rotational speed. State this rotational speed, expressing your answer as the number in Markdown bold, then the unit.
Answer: **2125** rpm
